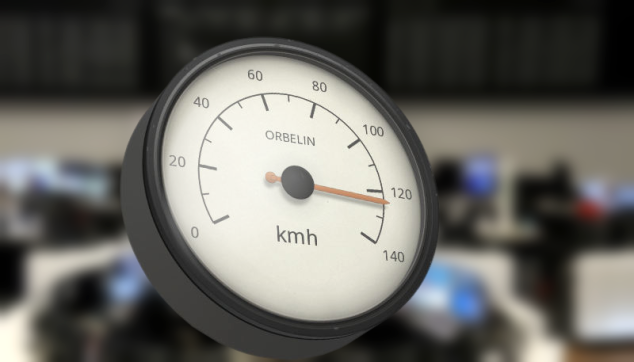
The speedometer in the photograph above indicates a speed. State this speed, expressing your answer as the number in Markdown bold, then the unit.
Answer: **125** km/h
